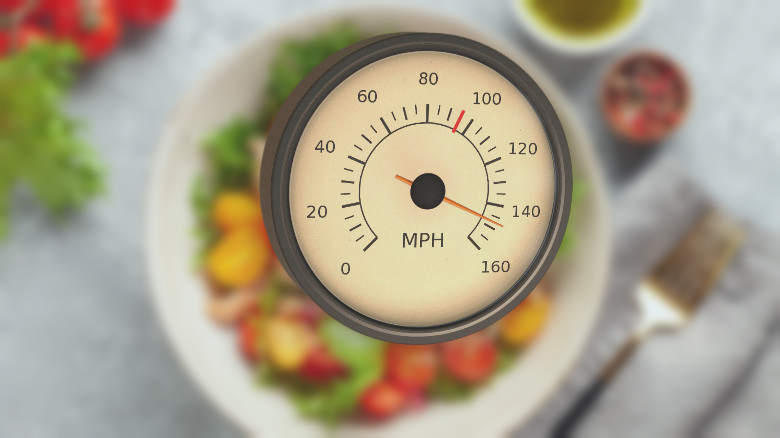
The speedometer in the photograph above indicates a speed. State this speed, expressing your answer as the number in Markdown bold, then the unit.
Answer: **147.5** mph
